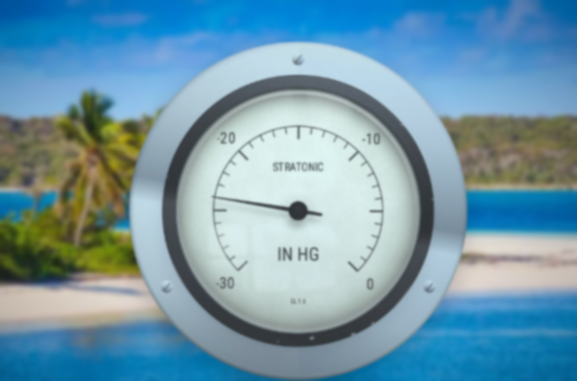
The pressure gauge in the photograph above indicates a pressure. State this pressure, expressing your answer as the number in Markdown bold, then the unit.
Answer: **-24** inHg
